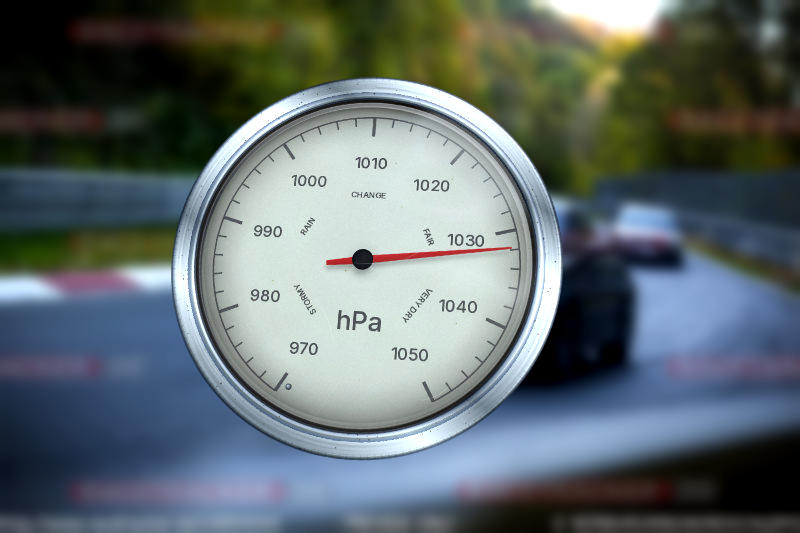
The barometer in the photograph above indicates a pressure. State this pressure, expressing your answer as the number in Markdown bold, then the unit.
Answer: **1032** hPa
